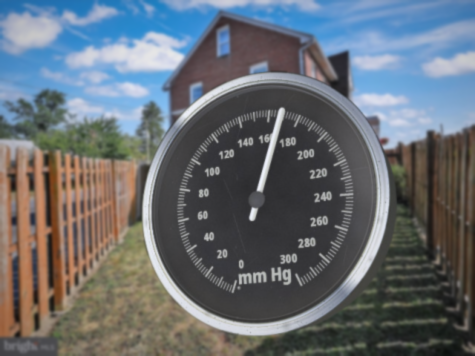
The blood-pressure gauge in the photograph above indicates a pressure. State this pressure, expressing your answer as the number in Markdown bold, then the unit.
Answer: **170** mmHg
